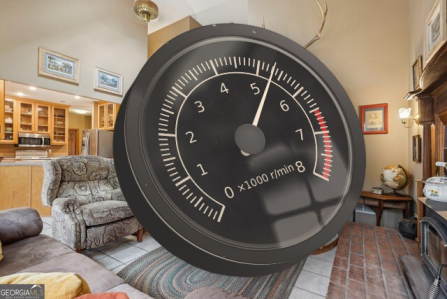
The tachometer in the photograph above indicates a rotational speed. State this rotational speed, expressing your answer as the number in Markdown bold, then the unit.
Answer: **5300** rpm
